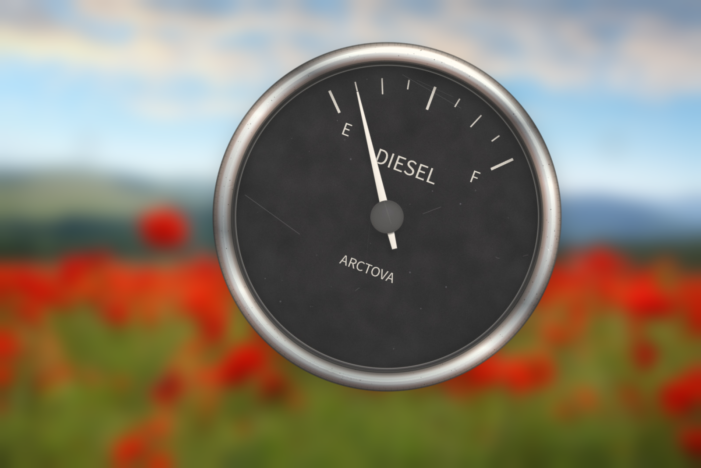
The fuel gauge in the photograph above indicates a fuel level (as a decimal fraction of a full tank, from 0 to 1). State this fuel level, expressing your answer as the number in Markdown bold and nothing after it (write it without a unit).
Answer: **0.125**
